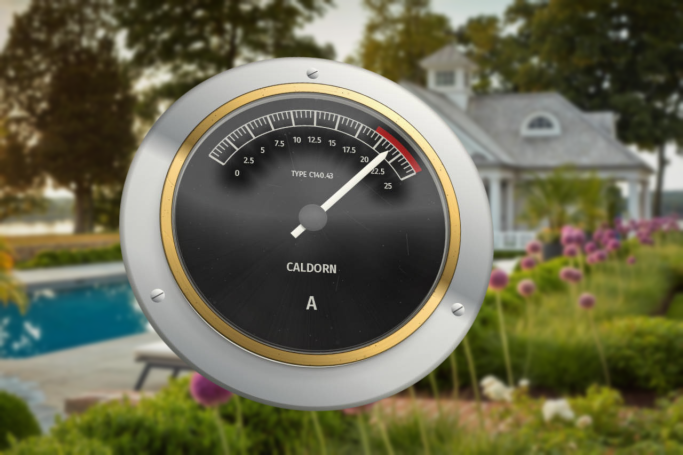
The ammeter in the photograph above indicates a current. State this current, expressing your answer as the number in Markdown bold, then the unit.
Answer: **21.5** A
